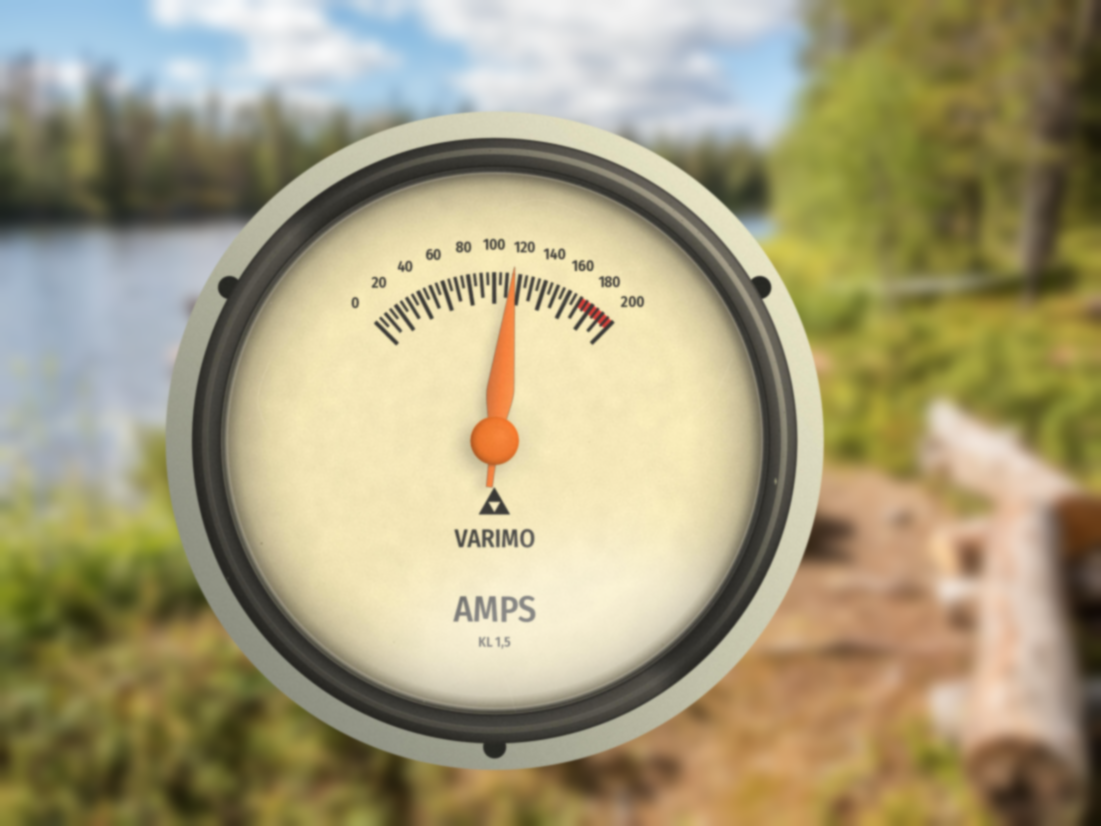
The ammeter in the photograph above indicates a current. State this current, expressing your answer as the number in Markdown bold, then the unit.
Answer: **115** A
